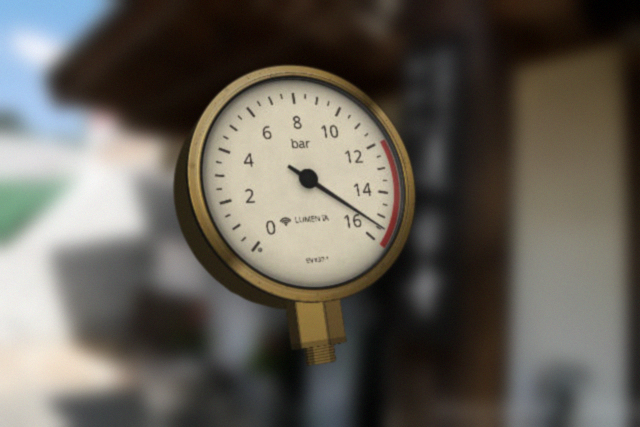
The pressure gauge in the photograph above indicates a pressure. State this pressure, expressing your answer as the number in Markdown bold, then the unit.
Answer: **15.5** bar
